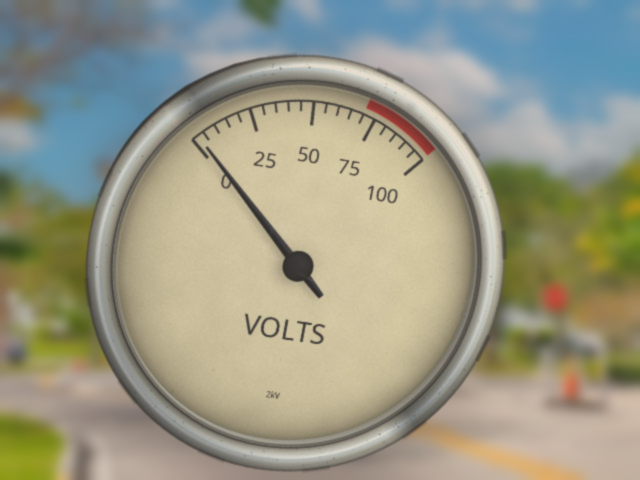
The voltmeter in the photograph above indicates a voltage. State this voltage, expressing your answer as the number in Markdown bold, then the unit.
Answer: **2.5** V
